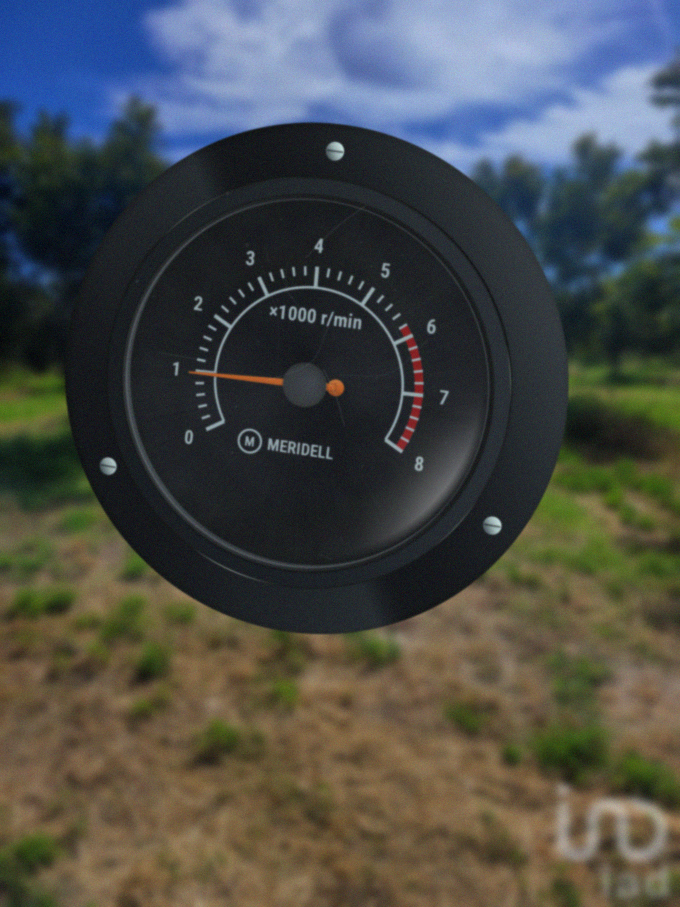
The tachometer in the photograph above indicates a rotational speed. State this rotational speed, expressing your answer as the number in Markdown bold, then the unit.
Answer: **1000** rpm
